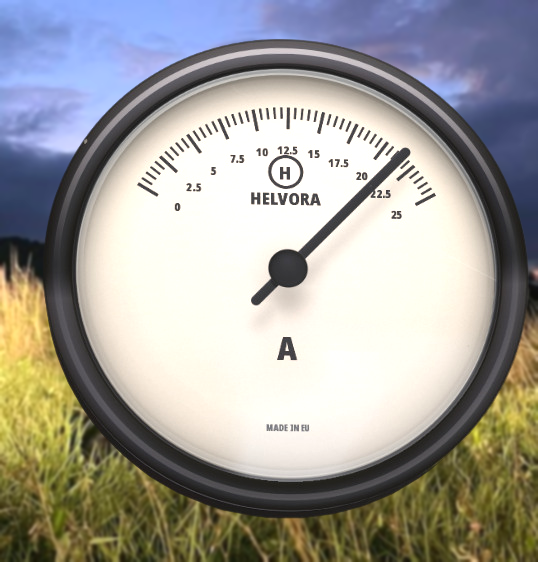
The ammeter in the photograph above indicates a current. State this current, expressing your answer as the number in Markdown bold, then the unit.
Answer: **21.5** A
